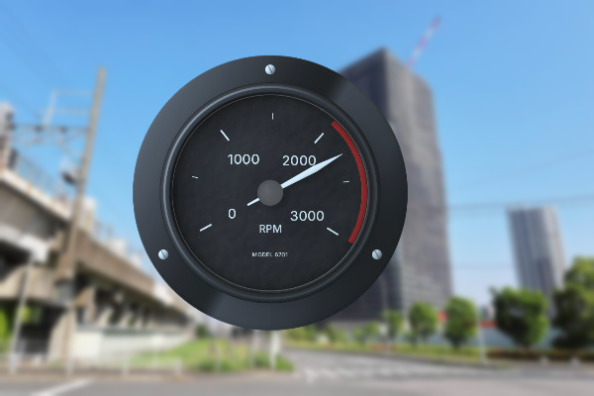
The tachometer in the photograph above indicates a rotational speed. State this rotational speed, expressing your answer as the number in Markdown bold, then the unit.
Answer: **2250** rpm
